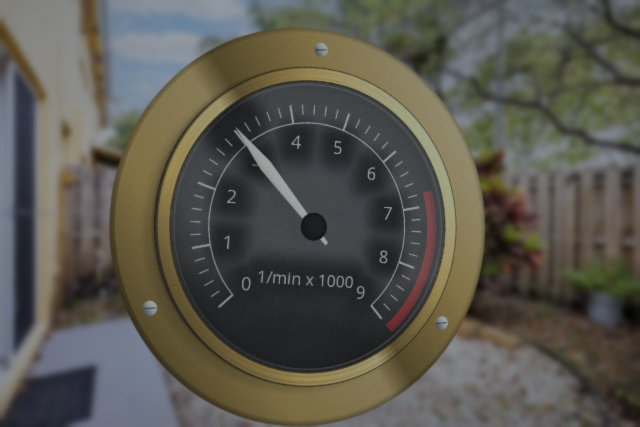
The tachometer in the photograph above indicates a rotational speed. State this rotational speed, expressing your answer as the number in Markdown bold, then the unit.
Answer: **3000** rpm
